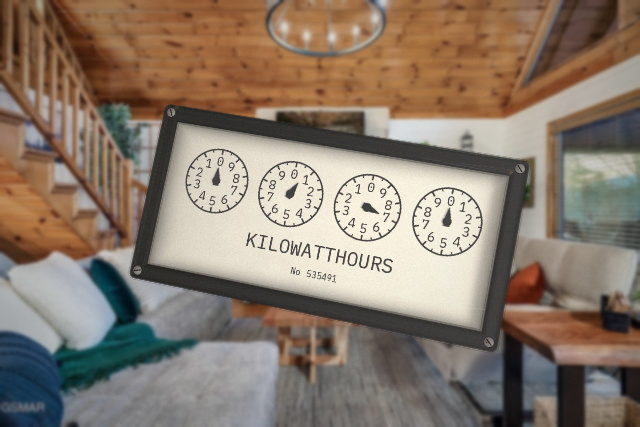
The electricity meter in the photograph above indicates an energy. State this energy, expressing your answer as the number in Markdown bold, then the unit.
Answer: **70** kWh
